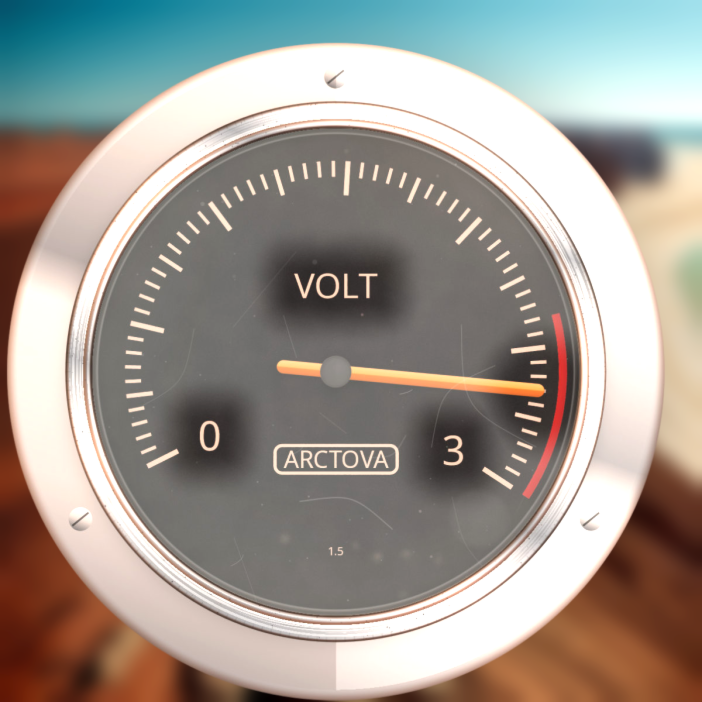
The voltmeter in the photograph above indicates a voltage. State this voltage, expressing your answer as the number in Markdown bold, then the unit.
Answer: **2.65** V
